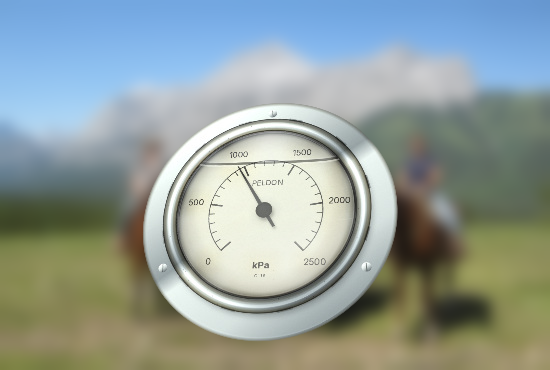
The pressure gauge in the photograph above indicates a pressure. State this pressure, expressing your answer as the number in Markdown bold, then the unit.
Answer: **950** kPa
